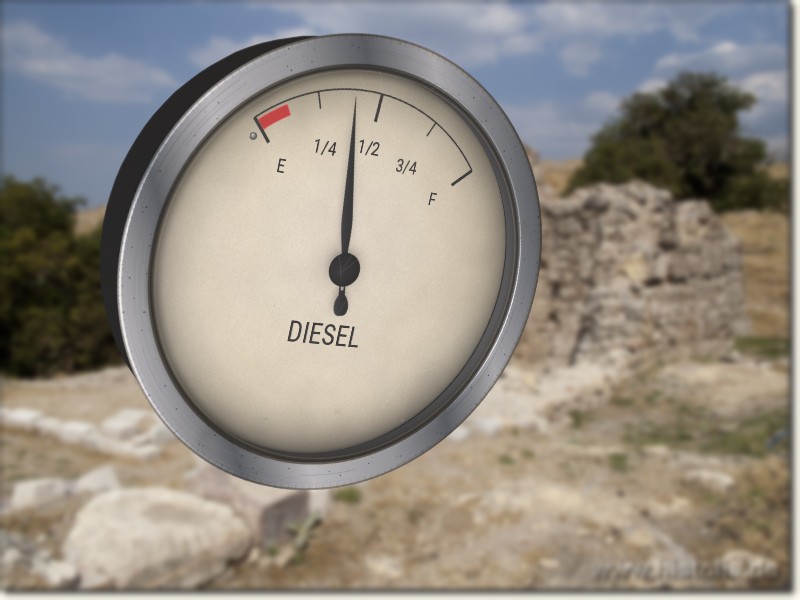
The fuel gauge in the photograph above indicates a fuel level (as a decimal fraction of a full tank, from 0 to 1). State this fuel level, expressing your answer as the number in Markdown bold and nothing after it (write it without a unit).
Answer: **0.375**
